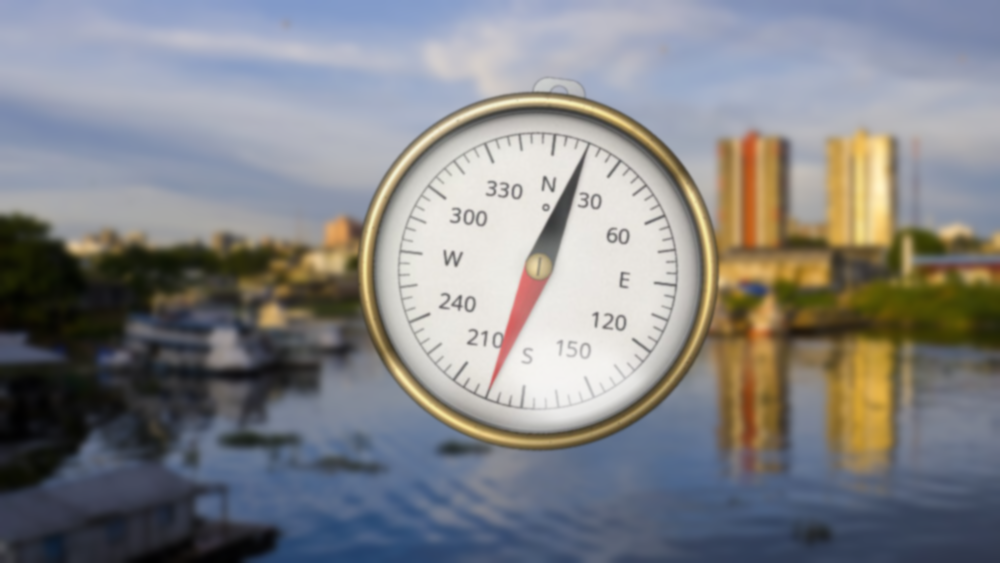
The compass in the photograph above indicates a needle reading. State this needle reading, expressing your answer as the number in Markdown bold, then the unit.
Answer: **195** °
